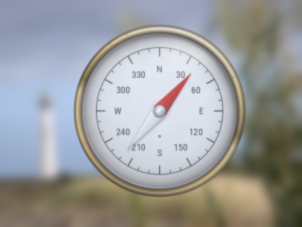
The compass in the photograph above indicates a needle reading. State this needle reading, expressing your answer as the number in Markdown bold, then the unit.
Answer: **40** °
